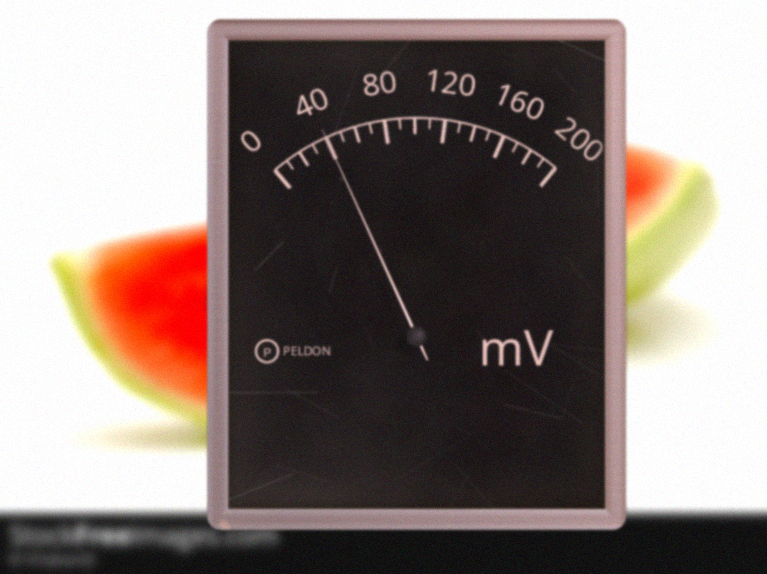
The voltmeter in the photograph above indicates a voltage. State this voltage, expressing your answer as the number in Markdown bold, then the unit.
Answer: **40** mV
